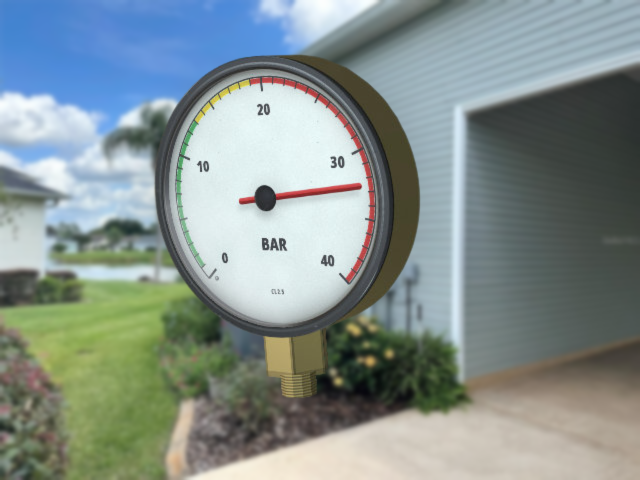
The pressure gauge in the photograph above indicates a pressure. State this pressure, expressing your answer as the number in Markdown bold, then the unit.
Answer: **32.5** bar
